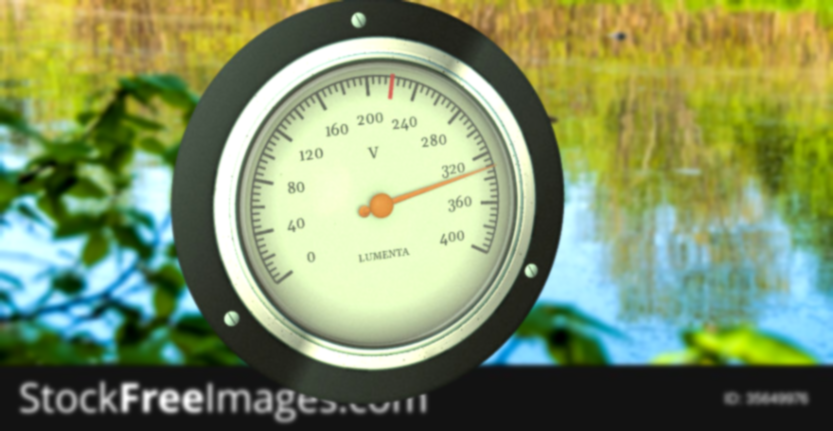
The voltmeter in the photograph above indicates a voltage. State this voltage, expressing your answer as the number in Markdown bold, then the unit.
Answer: **330** V
